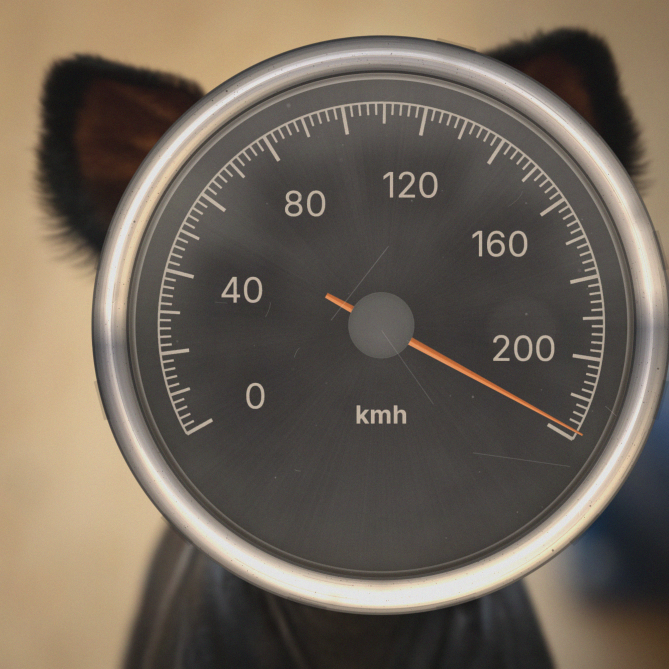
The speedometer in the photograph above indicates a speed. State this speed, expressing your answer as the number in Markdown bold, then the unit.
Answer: **218** km/h
